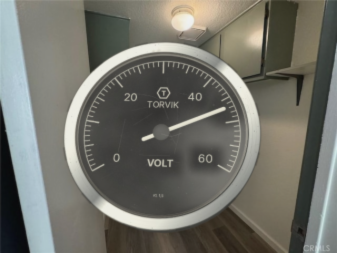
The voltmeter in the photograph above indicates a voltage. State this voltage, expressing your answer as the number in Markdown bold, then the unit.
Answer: **47** V
